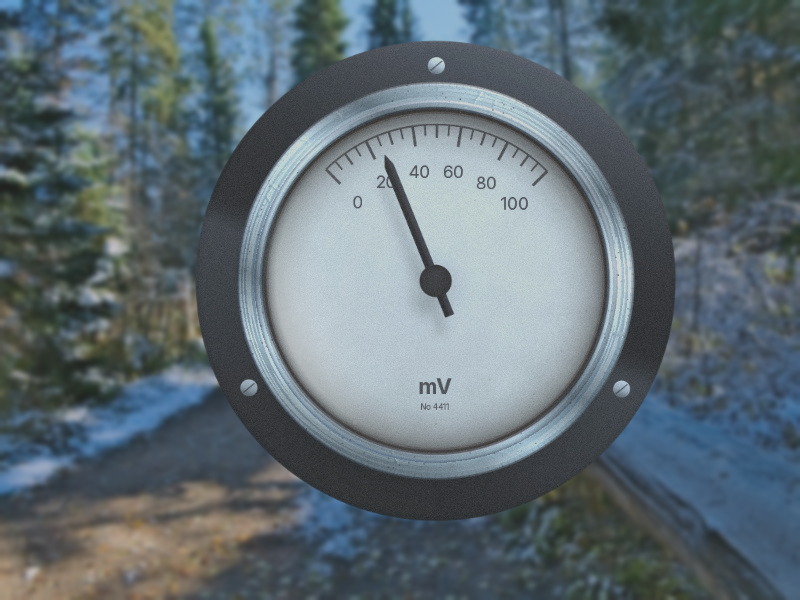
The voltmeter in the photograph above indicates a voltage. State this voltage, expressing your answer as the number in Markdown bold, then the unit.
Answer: **25** mV
